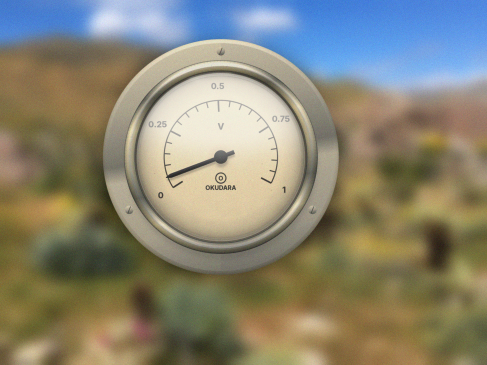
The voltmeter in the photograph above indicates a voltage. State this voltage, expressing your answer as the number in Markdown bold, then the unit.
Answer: **0.05** V
